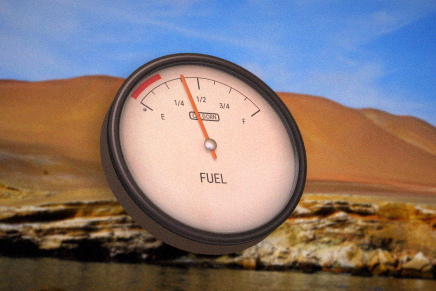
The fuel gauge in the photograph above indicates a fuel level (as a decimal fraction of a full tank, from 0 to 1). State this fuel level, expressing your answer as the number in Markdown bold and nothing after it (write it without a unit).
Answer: **0.375**
